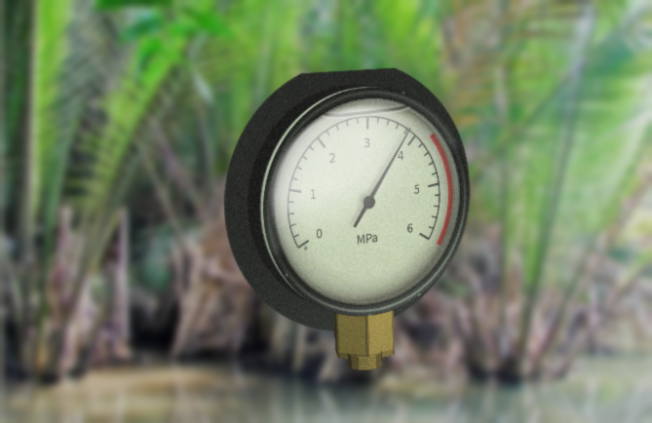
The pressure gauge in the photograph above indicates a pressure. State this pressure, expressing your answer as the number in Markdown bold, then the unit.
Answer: **3.8** MPa
